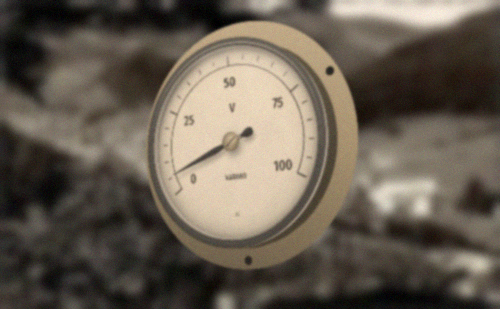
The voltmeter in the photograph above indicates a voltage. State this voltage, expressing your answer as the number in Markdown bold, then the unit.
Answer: **5** V
